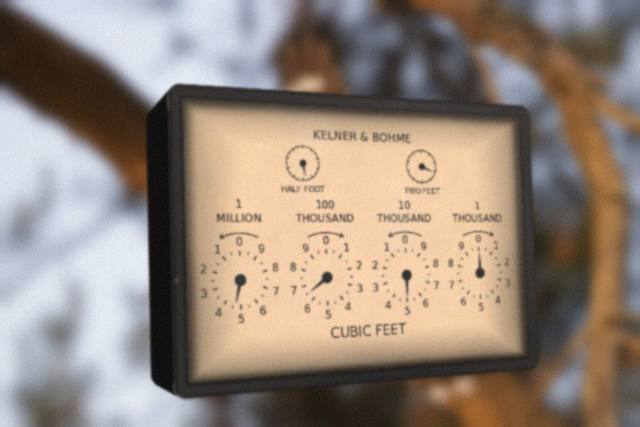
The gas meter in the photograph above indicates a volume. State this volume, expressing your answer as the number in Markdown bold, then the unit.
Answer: **465000** ft³
